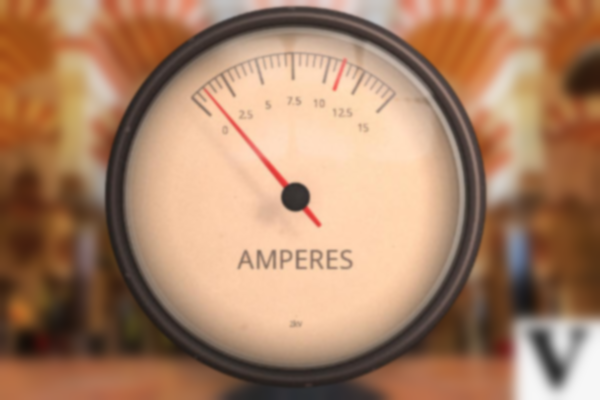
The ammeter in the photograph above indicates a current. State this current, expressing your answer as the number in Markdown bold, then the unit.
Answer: **1** A
